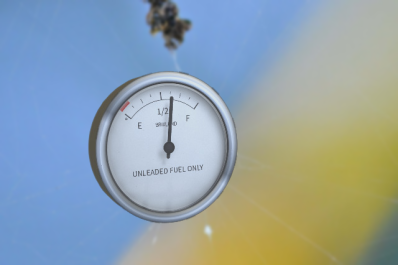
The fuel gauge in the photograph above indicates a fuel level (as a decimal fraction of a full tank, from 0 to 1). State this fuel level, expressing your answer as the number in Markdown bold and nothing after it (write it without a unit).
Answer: **0.625**
